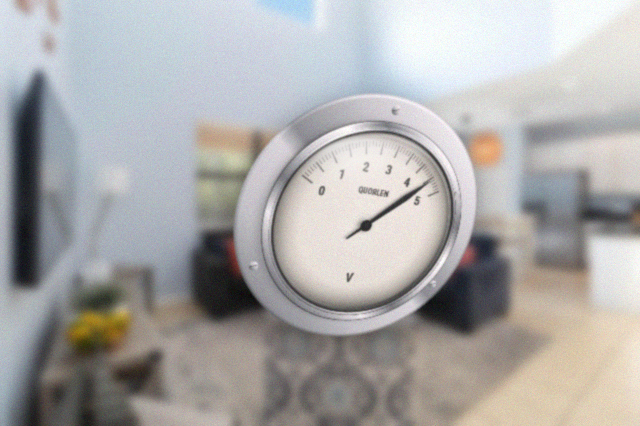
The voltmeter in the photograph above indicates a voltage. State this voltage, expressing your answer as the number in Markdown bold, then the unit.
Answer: **4.5** V
